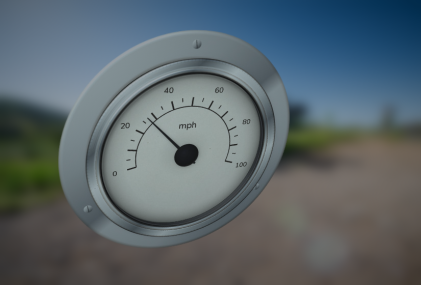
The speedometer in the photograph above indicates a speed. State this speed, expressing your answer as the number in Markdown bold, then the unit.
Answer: **27.5** mph
